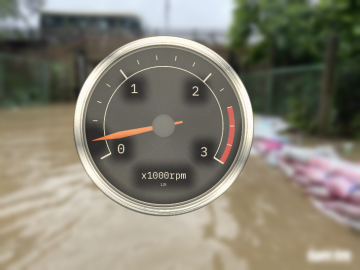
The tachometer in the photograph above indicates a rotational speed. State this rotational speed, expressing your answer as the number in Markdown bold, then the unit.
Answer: **200** rpm
